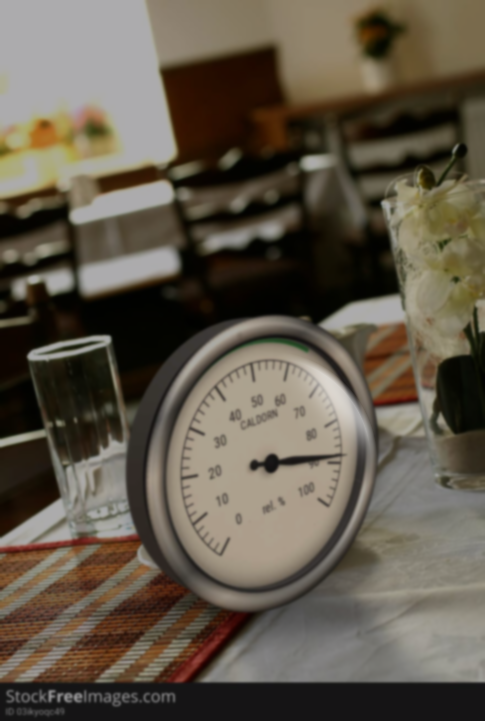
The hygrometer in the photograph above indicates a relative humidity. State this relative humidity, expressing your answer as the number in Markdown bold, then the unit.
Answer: **88** %
